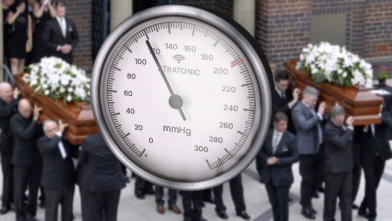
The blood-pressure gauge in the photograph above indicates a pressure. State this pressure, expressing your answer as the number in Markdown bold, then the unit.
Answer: **120** mmHg
